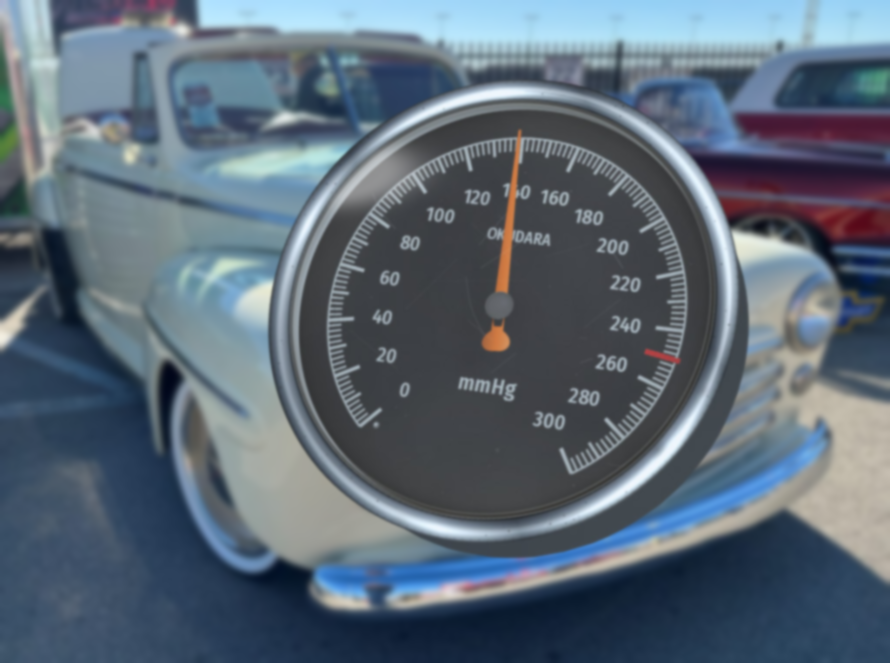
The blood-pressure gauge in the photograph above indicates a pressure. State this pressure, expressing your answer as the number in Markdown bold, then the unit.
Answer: **140** mmHg
